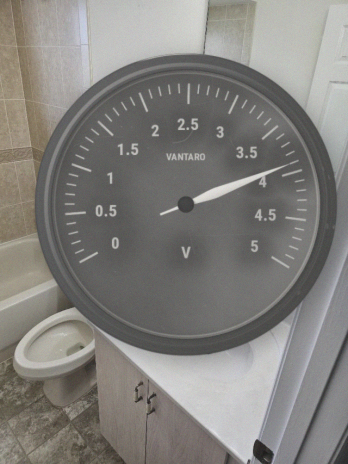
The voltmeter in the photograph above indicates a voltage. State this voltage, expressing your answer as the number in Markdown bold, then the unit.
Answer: **3.9** V
